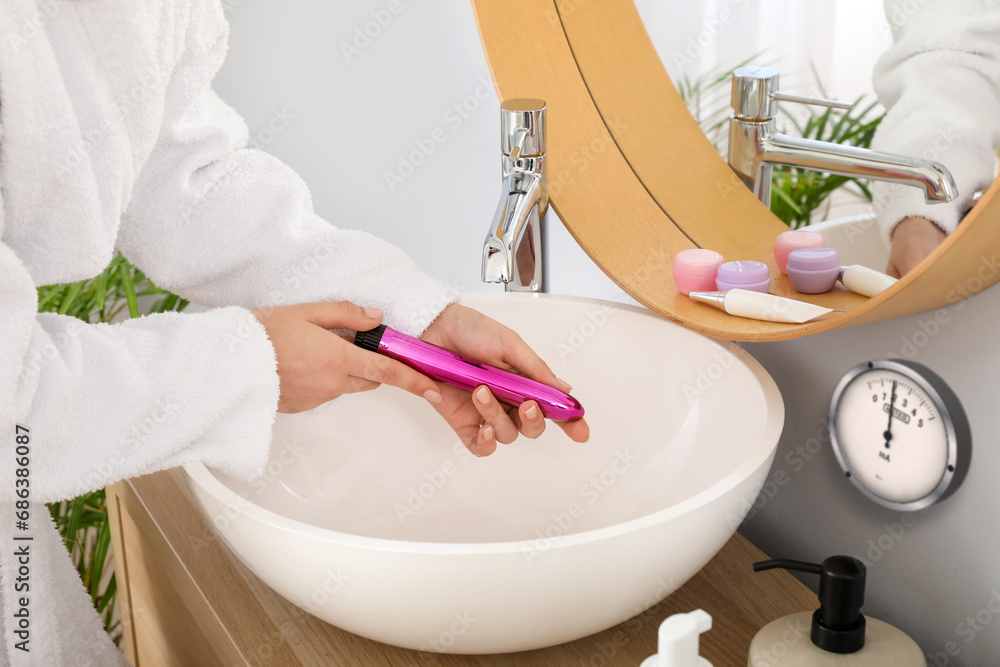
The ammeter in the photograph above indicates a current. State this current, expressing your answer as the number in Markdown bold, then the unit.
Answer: **2** mA
